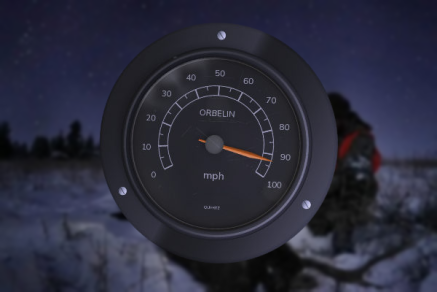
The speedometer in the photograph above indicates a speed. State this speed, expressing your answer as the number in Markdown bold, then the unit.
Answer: **92.5** mph
